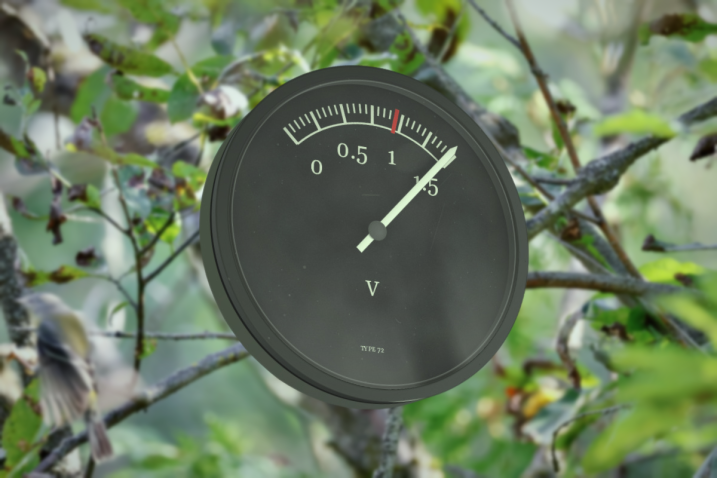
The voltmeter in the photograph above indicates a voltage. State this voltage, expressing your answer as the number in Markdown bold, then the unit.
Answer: **1.45** V
